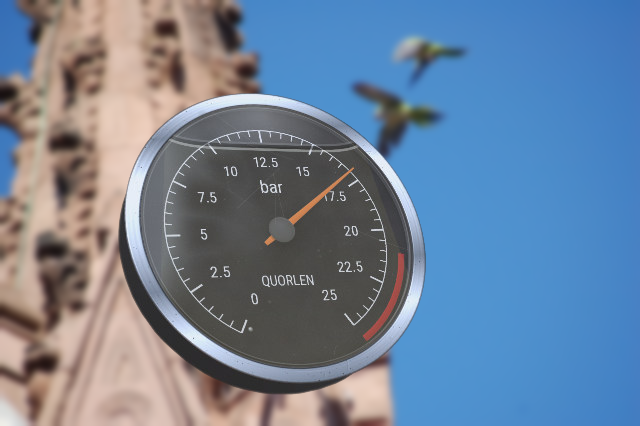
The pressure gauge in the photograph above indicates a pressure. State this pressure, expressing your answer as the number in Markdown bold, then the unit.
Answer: **17** bar
